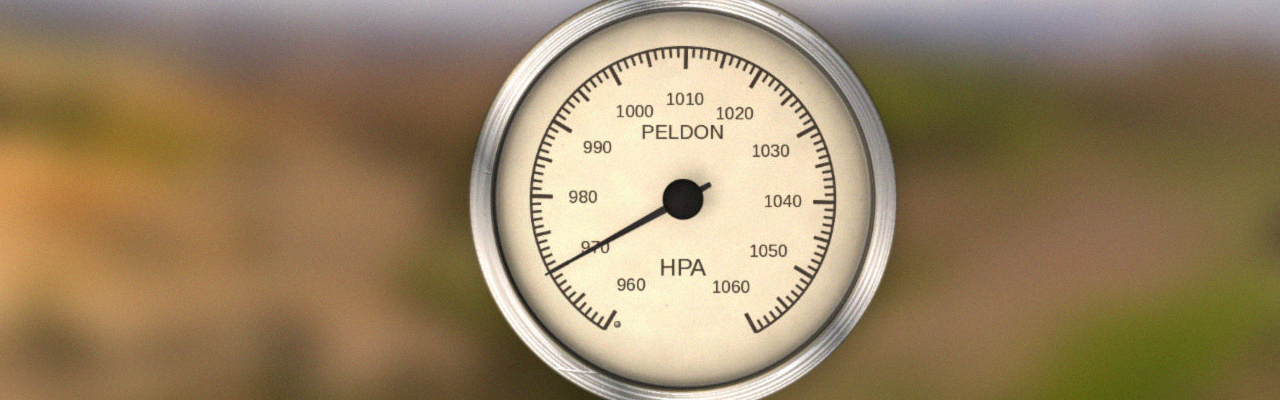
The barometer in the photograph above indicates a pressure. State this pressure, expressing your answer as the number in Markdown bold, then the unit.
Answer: **970** hPa
